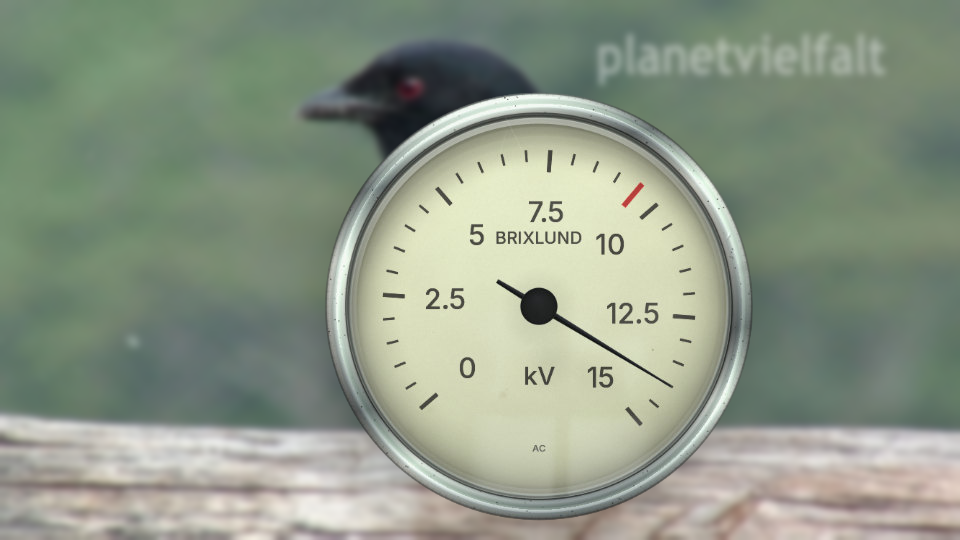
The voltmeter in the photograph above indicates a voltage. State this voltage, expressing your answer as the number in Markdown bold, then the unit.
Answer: **14** kV
